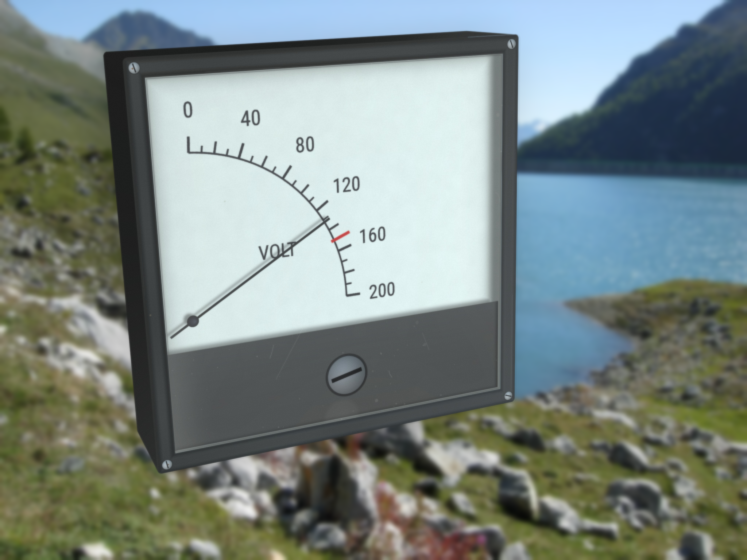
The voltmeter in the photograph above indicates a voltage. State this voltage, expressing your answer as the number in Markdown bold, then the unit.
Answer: **130** V
